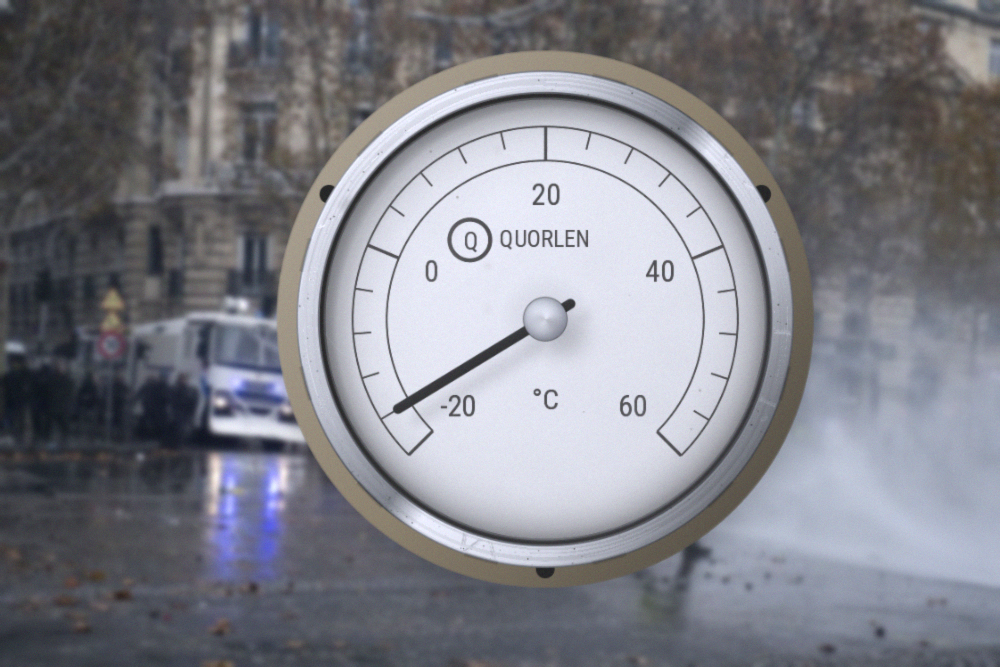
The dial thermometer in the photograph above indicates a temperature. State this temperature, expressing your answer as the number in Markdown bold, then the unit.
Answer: **-16** °C
